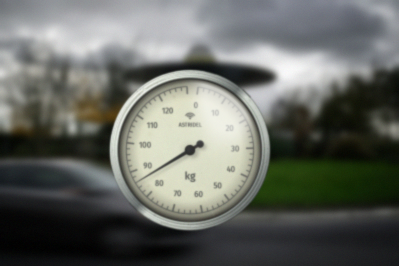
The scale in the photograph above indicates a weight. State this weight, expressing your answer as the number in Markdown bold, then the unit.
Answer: **86** kg
